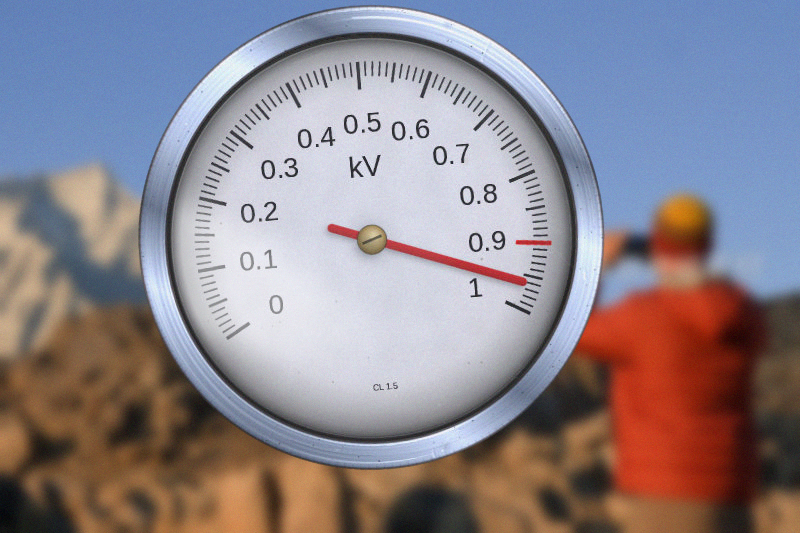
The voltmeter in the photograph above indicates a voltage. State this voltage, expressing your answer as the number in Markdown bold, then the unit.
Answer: **0.96** kV
